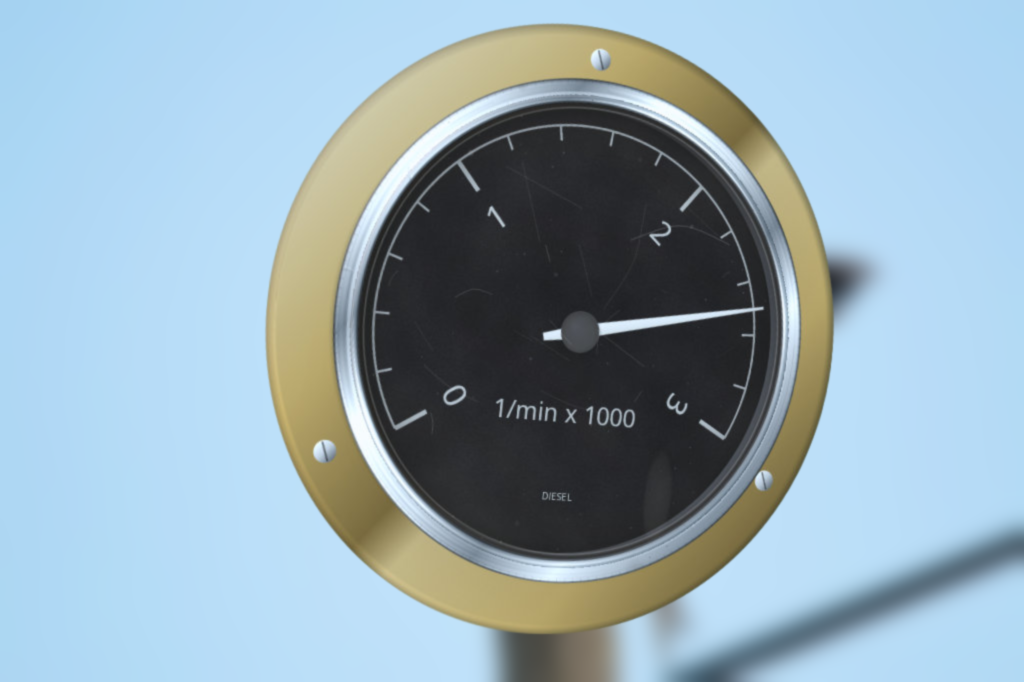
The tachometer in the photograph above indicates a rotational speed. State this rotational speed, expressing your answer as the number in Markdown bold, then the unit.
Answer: **2500** rpm
